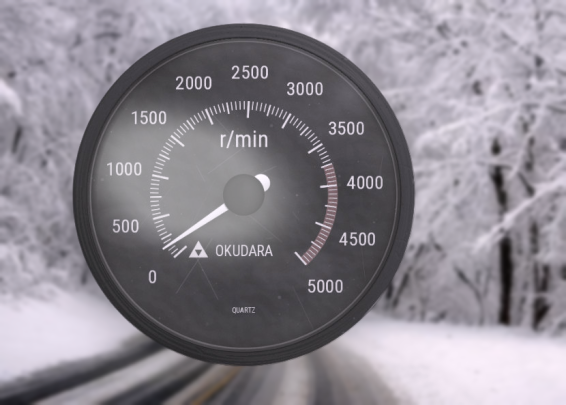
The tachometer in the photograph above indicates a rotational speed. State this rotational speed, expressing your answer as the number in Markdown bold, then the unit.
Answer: **150** rpm
